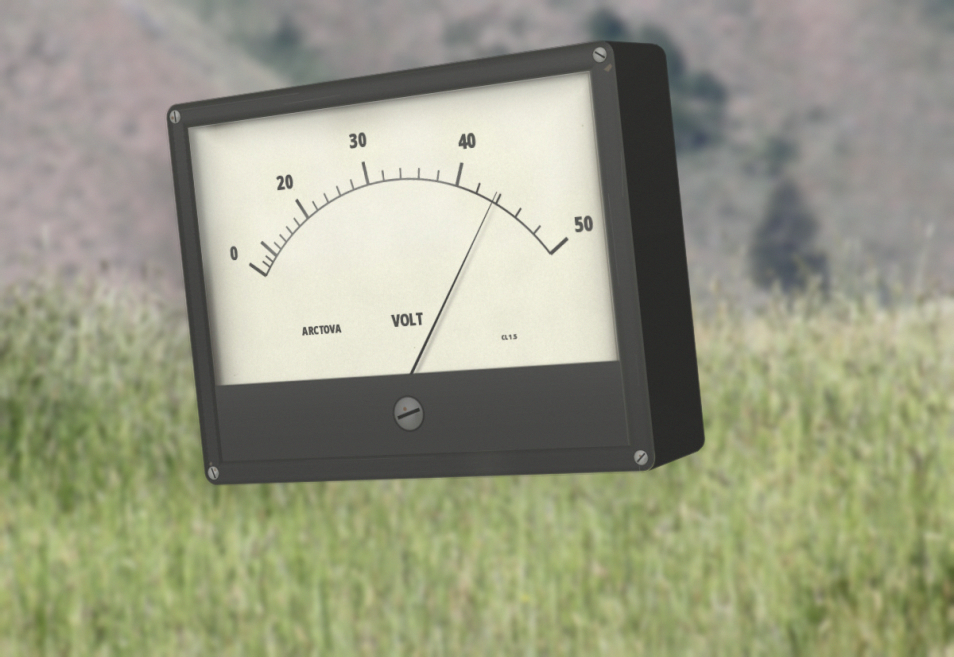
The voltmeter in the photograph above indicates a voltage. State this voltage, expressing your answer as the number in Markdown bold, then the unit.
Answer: **44** V
